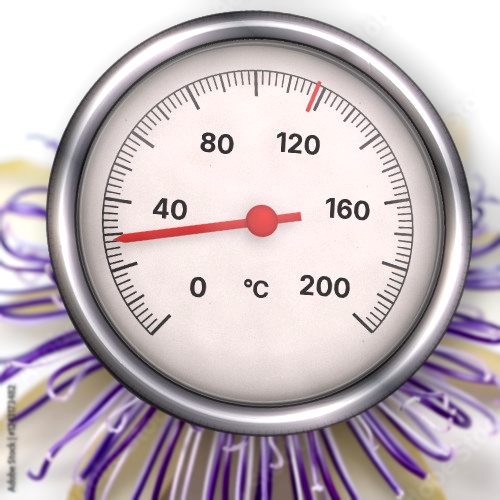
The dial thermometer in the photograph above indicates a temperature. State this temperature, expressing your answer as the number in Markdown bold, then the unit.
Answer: **28** °C
